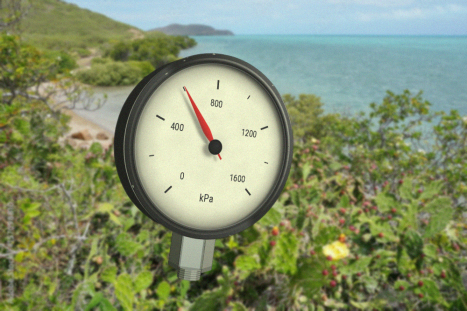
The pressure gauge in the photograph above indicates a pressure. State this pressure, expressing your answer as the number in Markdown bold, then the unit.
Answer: **600** kPa
